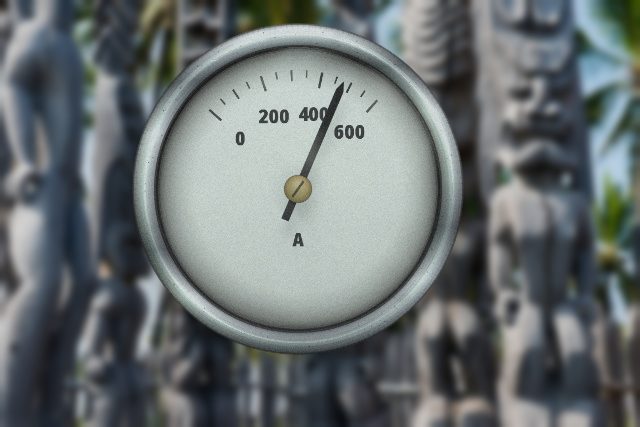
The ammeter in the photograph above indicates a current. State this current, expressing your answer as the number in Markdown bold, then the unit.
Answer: **475** A
